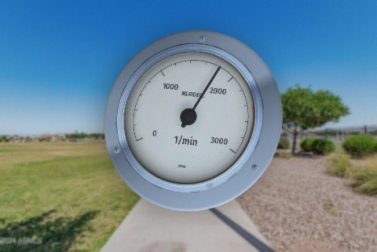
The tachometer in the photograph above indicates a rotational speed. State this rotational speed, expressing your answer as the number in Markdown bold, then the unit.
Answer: **1800** rpm
